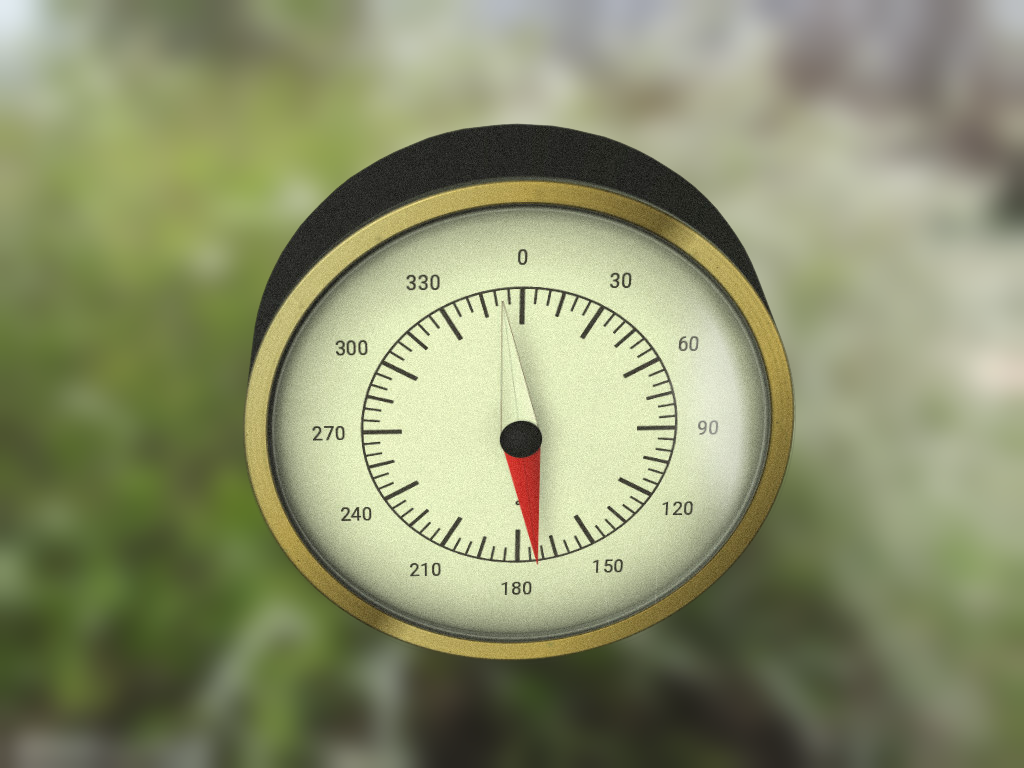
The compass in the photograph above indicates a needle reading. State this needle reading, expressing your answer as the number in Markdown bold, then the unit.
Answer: **172.5** °
